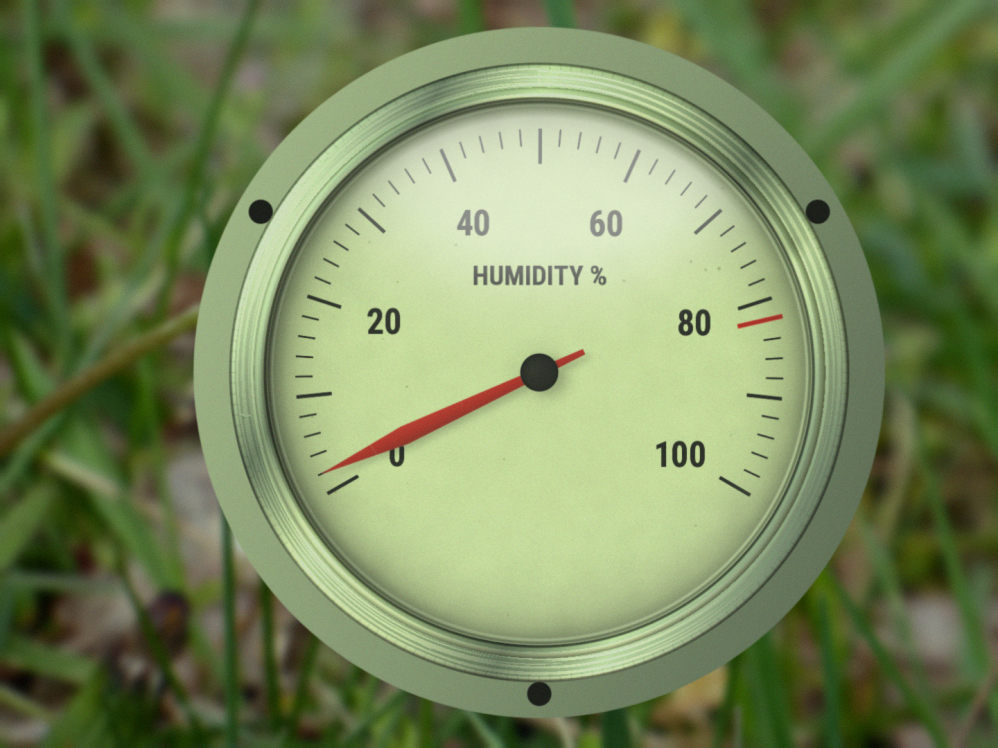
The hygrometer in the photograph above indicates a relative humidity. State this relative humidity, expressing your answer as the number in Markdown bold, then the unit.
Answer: **2** %
